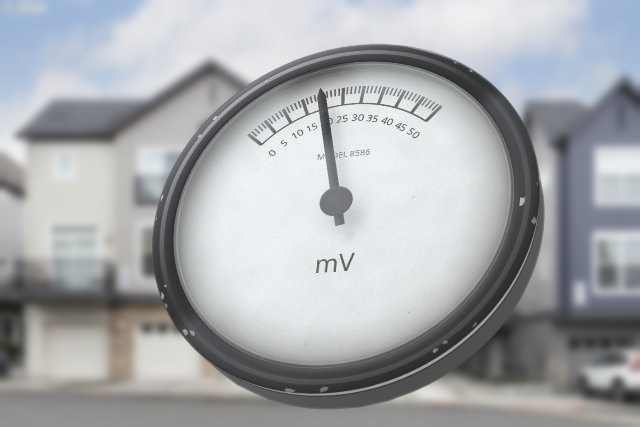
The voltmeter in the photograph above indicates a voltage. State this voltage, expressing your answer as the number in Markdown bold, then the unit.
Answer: **20** mV
